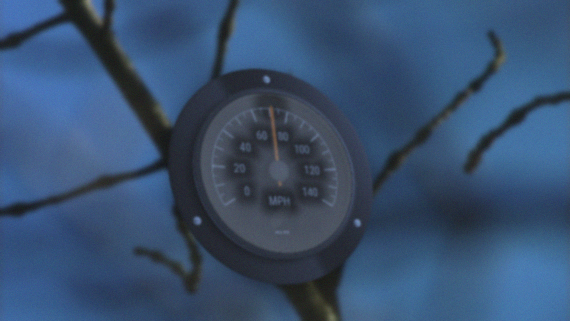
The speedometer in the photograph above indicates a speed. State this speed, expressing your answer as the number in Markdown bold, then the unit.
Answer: **70** mph
